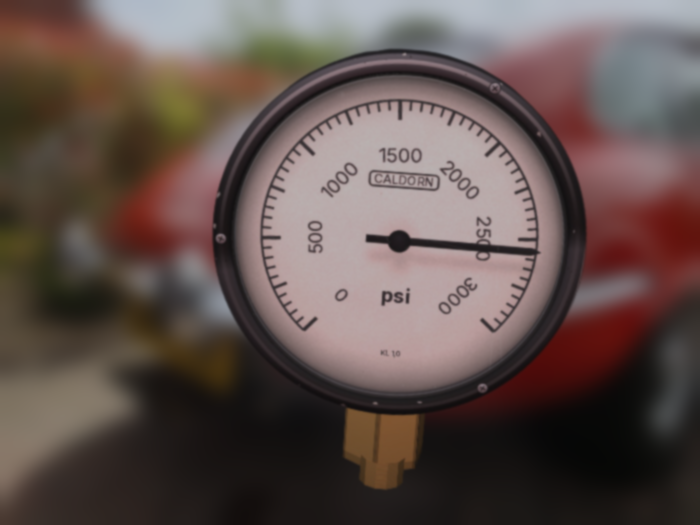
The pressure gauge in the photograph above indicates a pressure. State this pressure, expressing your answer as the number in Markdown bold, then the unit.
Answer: **2550** psi
